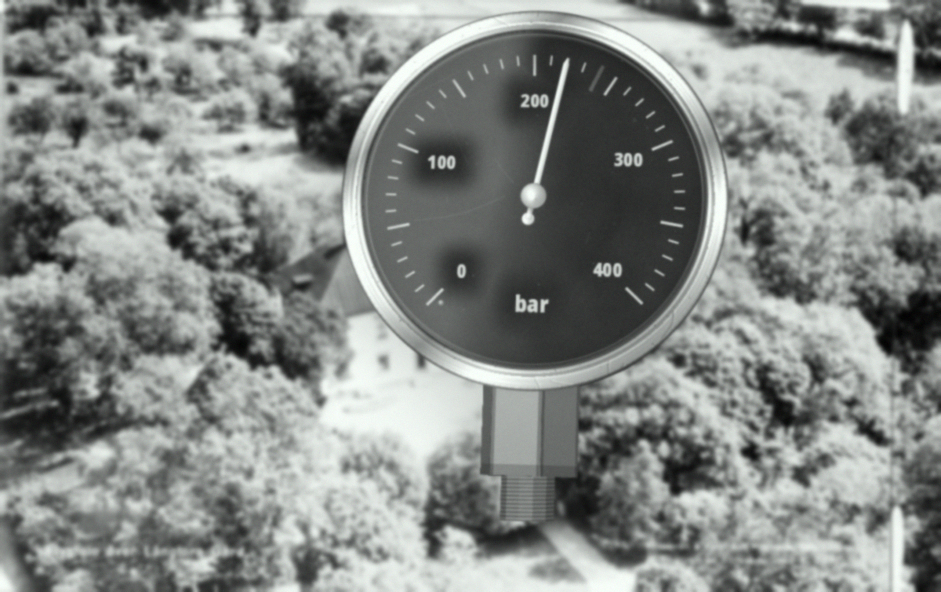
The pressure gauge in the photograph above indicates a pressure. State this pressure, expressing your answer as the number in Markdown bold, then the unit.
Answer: **220** bar
